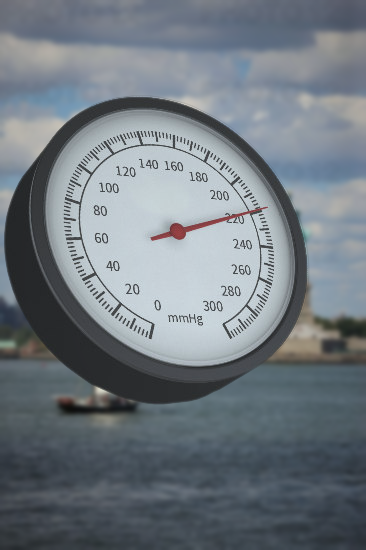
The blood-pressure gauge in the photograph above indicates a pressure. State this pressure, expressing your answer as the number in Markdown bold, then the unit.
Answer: **220** mmHg
